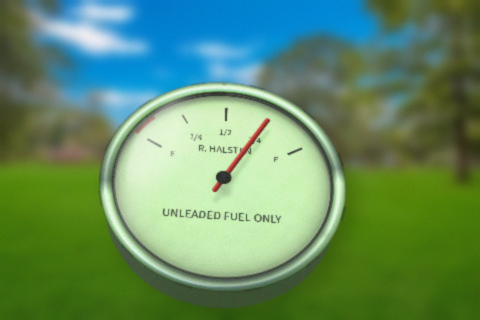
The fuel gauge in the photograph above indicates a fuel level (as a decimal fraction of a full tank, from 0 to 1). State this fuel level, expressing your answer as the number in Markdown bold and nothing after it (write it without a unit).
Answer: **0.75**
